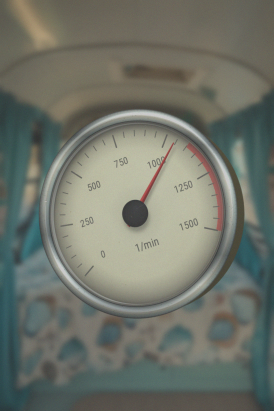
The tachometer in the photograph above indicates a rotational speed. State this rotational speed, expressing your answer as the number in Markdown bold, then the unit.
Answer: **1050** rpm
